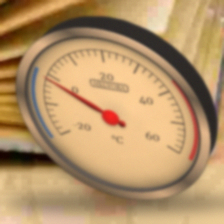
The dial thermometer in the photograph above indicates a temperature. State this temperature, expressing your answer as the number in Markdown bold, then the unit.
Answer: **0** °C
